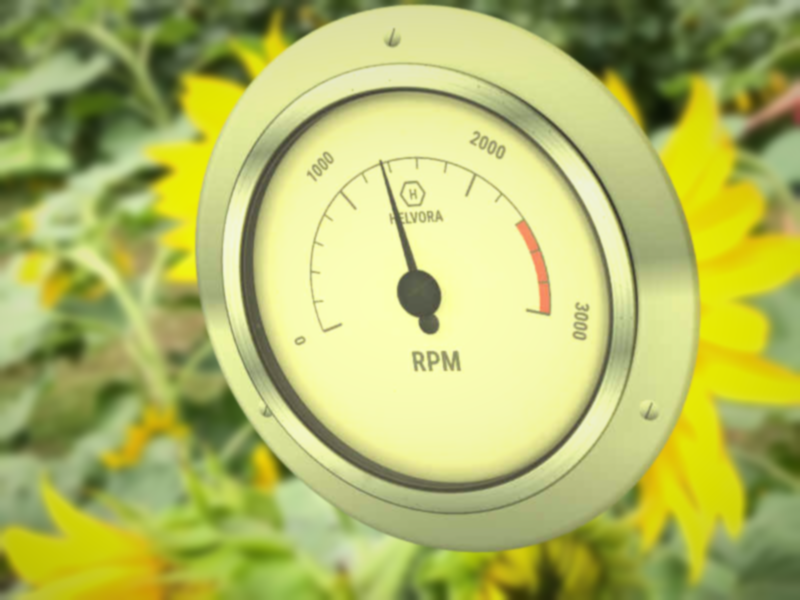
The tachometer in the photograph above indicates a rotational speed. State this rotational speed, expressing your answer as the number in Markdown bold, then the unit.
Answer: **1400** rpm
